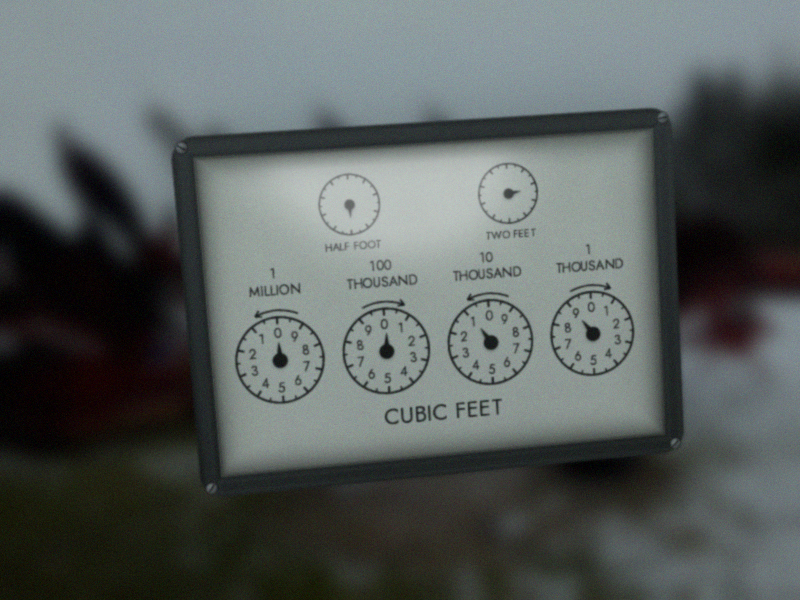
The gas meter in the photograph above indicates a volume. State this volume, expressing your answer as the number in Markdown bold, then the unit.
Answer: **900** ft³
